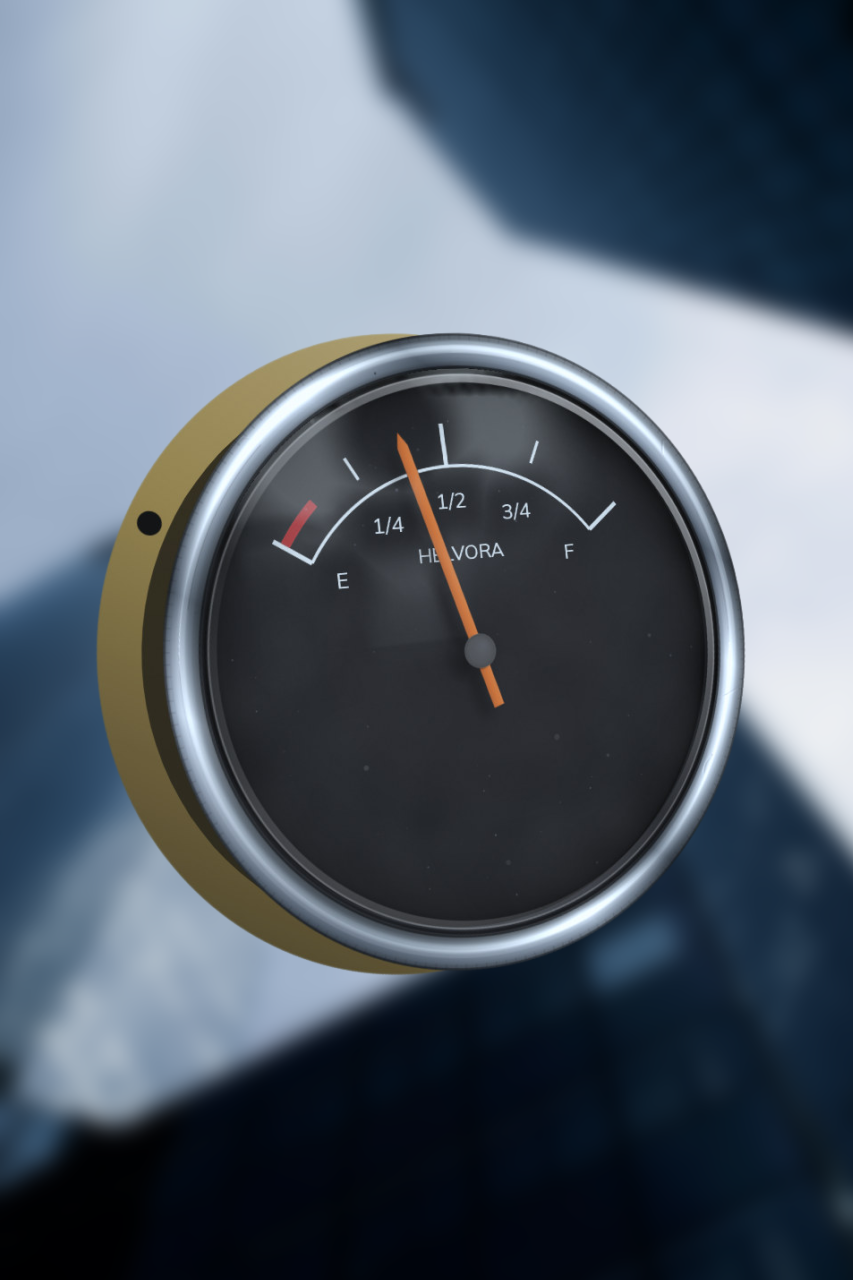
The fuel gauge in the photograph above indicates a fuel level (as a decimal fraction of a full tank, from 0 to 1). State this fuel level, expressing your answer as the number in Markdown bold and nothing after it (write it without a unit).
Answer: **0.375**
